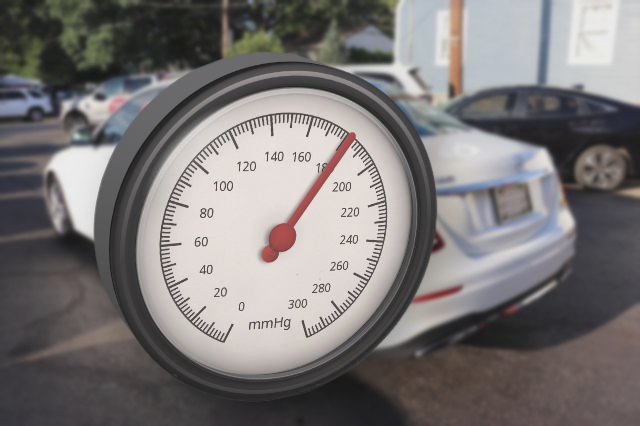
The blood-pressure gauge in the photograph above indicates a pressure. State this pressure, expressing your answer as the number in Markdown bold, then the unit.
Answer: **180** mmHg
